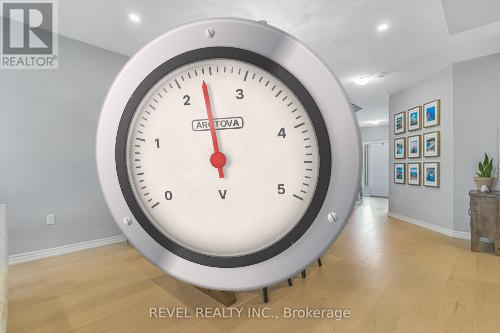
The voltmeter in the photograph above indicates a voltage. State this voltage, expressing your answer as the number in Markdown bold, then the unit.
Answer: **2.4** V
